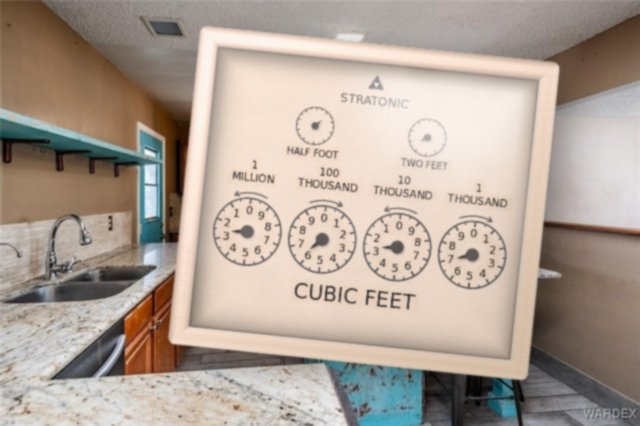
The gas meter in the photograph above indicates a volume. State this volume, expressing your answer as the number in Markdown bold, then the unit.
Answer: **262700** ft³
